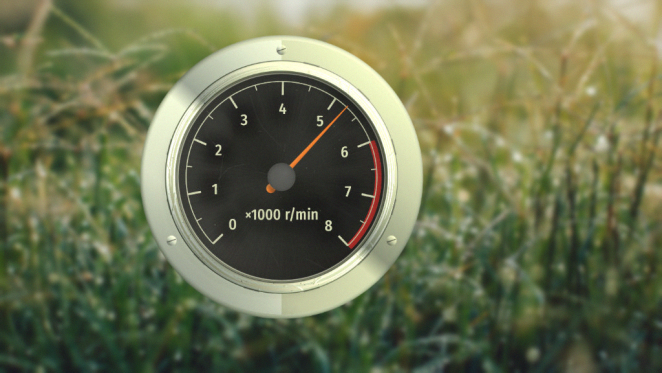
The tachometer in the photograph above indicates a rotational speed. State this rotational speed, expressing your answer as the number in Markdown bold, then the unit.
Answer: **5250** rpm
